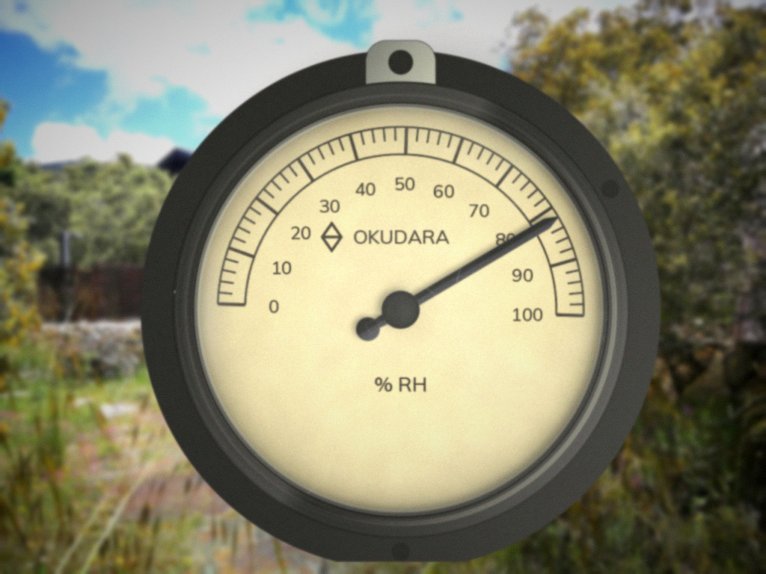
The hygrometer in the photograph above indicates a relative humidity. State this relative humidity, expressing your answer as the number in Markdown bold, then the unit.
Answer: **82** %
